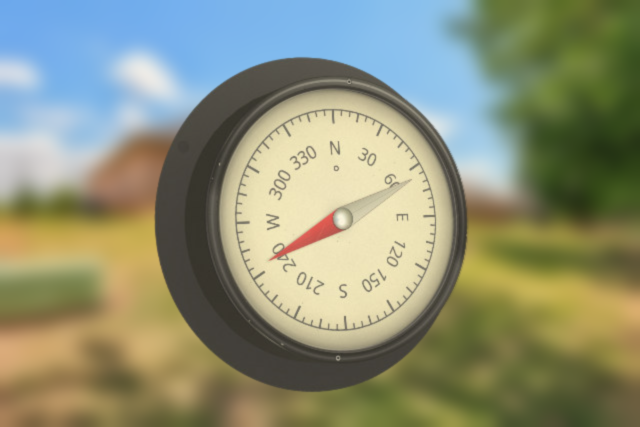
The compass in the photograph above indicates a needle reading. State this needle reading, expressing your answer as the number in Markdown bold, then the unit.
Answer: **245** °
